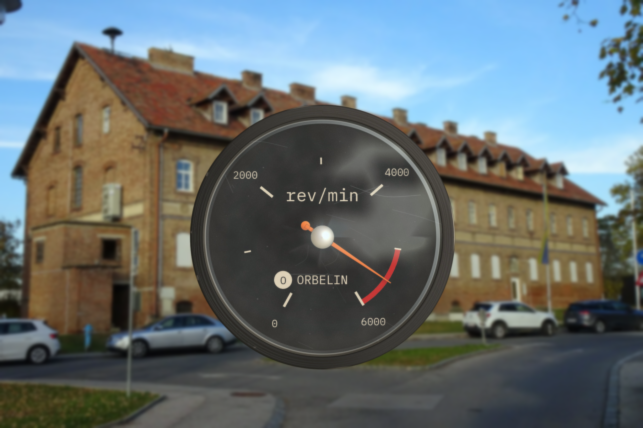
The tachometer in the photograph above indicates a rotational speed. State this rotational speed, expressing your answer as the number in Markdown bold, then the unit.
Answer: **5500** rpm
